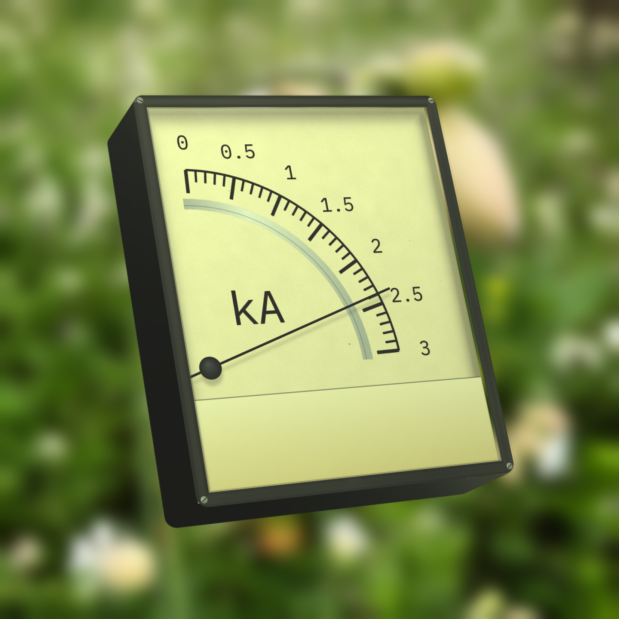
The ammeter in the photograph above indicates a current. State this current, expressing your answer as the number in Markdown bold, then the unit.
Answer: **2.4** kA
